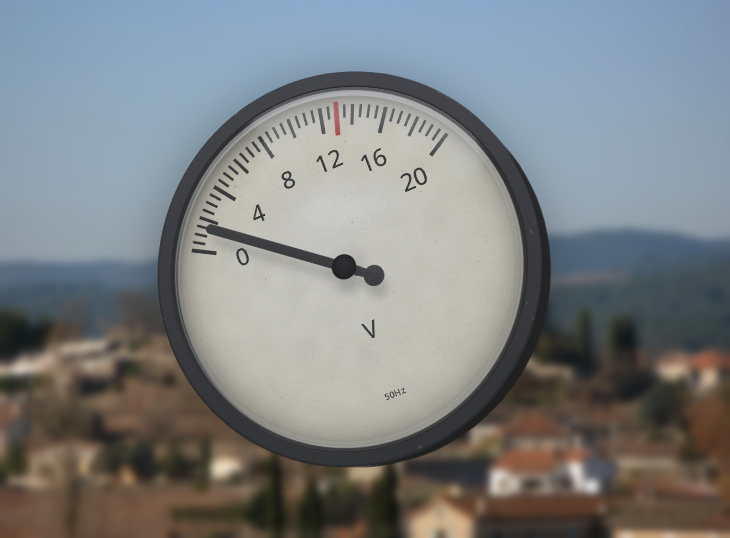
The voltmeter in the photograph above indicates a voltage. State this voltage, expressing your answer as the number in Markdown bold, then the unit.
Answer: **1.5** V
